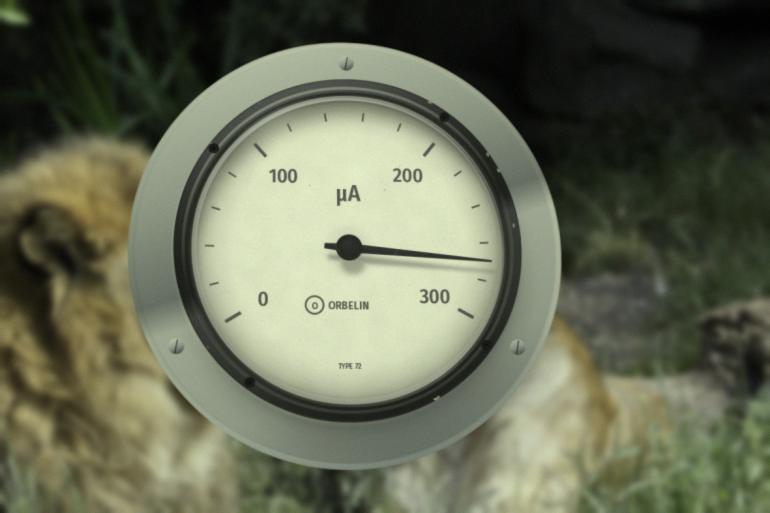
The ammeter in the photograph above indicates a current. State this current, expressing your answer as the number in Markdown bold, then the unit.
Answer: **270** µA
